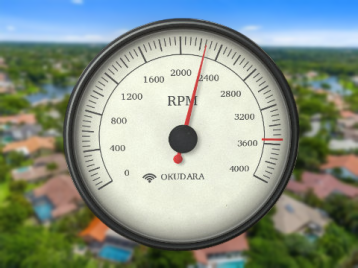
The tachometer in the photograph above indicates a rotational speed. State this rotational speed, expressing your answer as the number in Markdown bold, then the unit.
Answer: **2250** rpm
